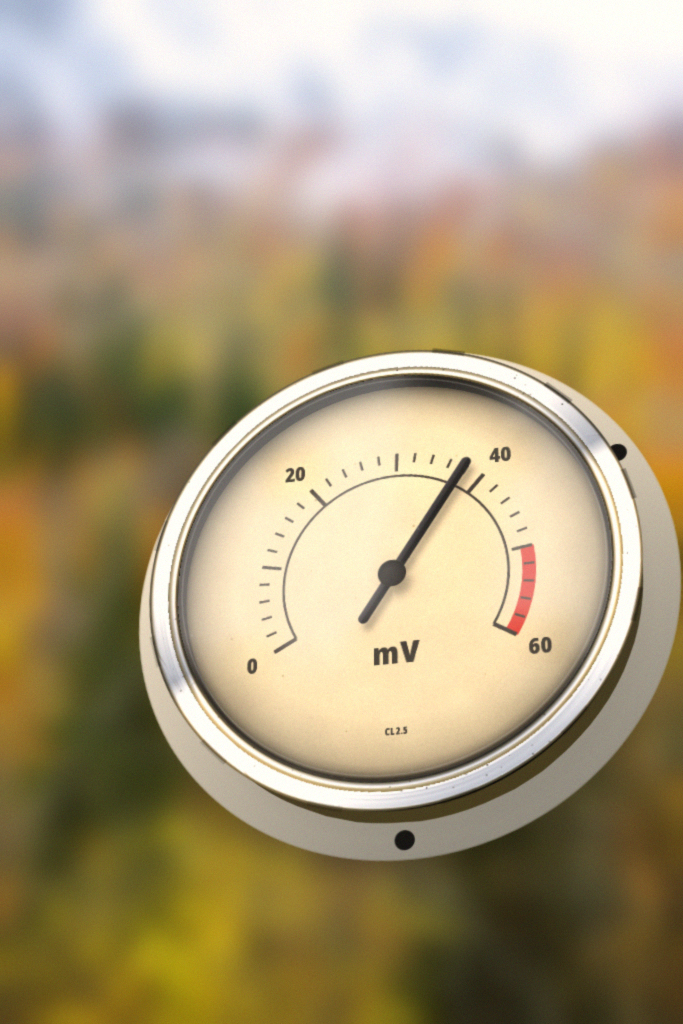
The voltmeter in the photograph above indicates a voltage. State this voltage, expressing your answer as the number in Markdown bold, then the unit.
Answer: **38** mV
